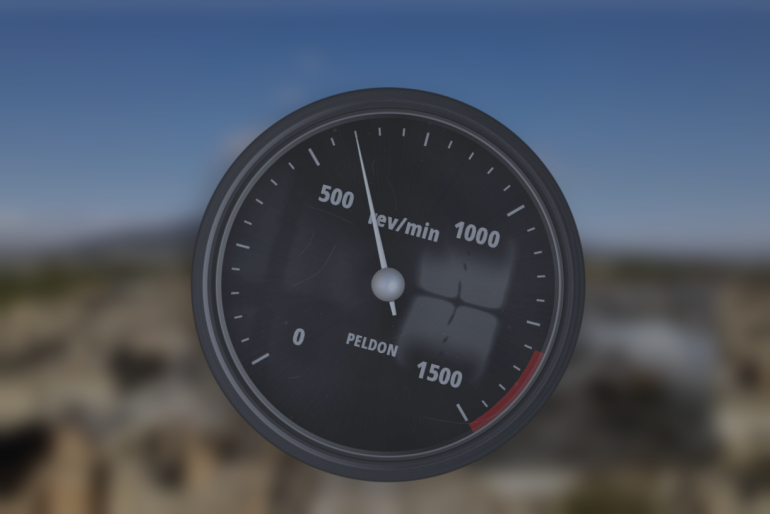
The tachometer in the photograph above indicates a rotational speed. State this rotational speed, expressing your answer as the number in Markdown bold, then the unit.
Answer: **600** rpm
